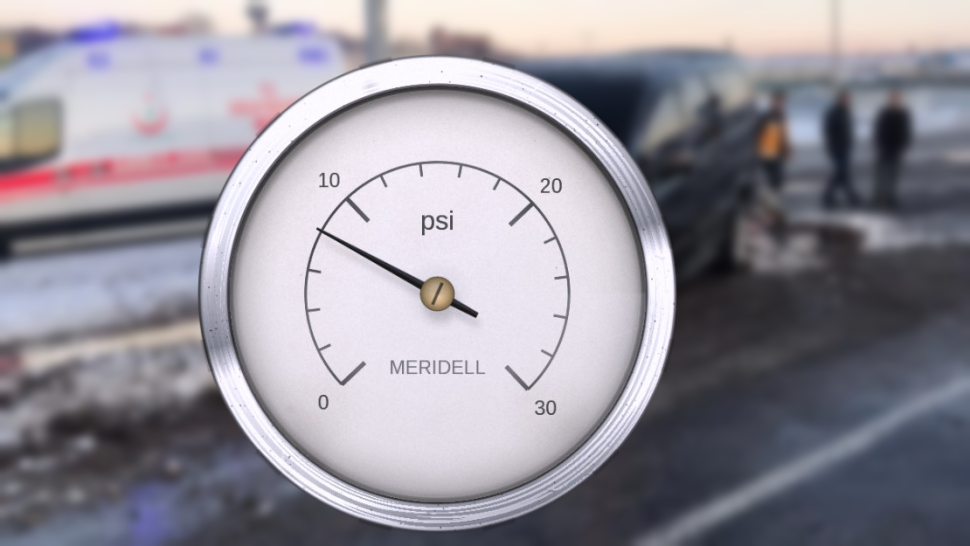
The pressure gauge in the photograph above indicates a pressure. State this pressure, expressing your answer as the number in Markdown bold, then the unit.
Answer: **8** psi
